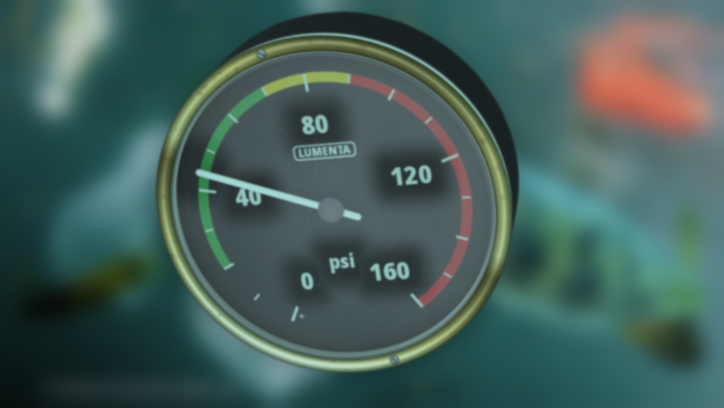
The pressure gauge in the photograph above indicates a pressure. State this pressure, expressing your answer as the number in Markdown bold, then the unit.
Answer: **45** psi
